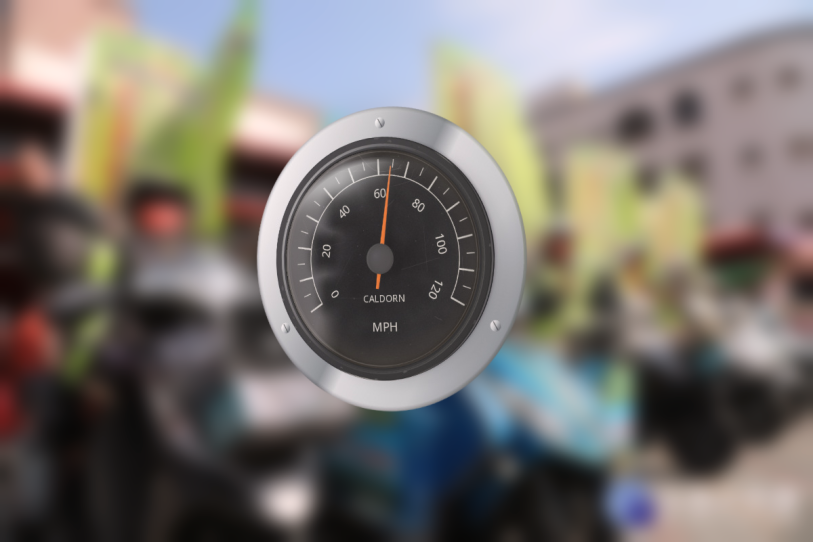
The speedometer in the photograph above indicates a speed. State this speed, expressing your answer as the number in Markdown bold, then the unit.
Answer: **65** mph
